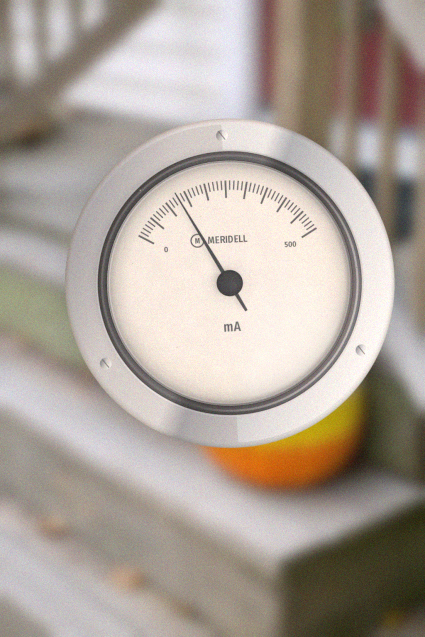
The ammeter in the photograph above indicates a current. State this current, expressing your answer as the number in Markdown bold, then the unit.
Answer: **130** mA
